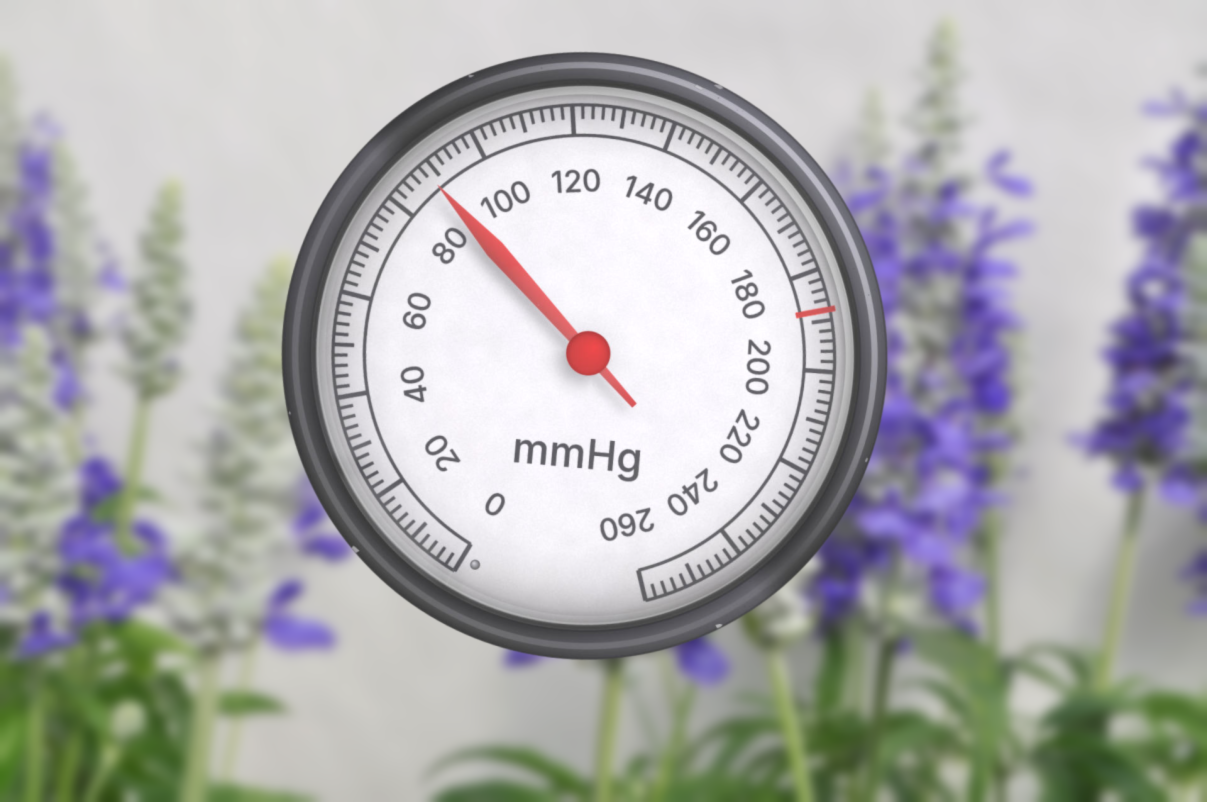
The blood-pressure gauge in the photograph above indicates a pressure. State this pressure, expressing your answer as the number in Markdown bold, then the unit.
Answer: **88** mmHg
